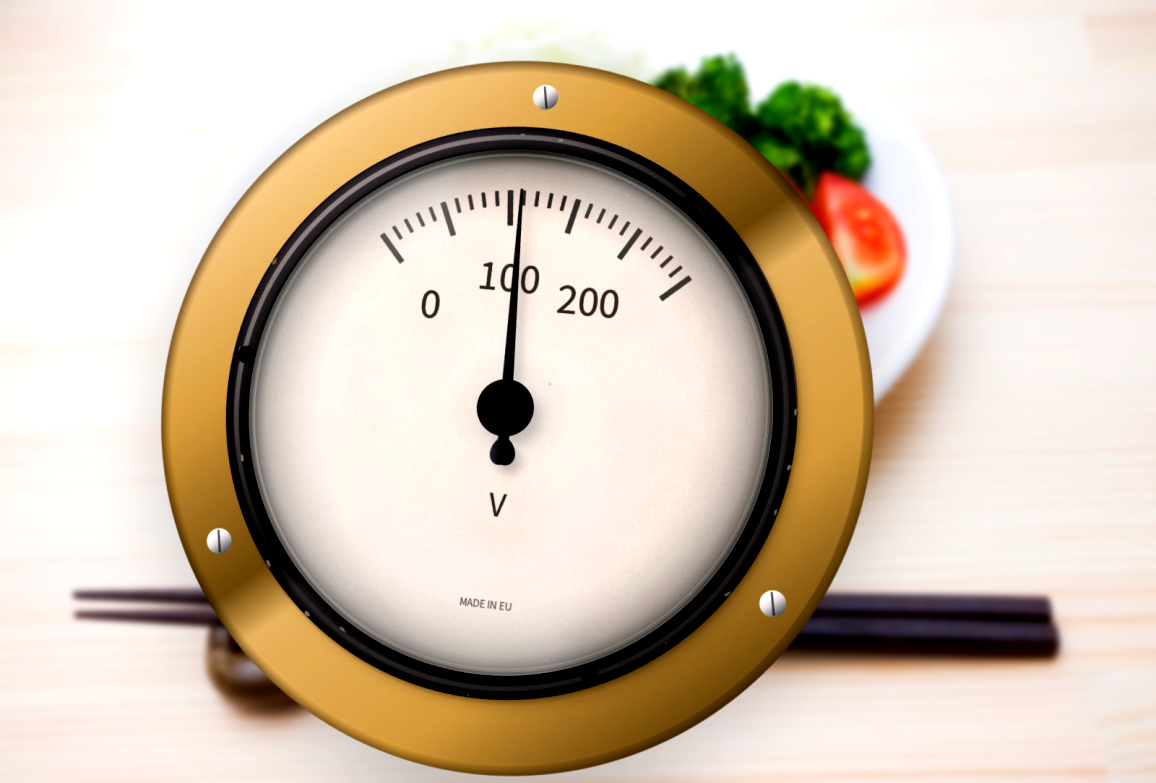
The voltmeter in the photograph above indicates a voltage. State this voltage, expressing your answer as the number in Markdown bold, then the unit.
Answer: **110** V
